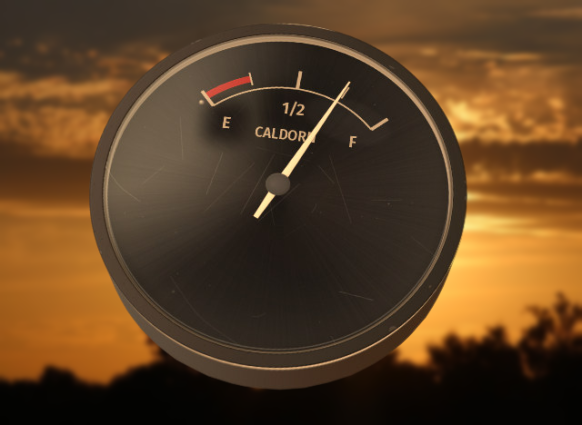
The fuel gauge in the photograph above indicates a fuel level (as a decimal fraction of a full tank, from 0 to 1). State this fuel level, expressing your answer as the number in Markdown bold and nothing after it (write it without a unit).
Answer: **0.75**
